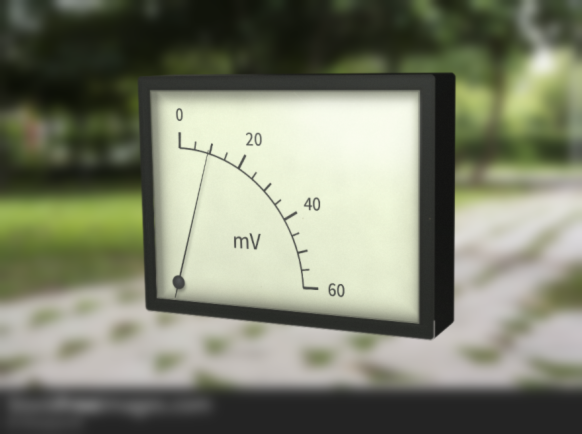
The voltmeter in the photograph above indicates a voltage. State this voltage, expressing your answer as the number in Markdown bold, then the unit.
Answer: **10** mV
